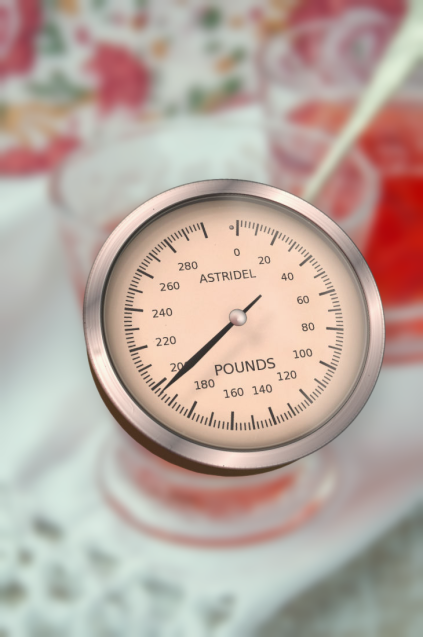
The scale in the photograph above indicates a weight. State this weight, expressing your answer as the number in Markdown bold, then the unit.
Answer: **196** lb
